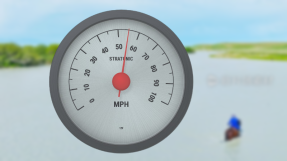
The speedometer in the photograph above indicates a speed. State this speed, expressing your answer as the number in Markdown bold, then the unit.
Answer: **55** mph
